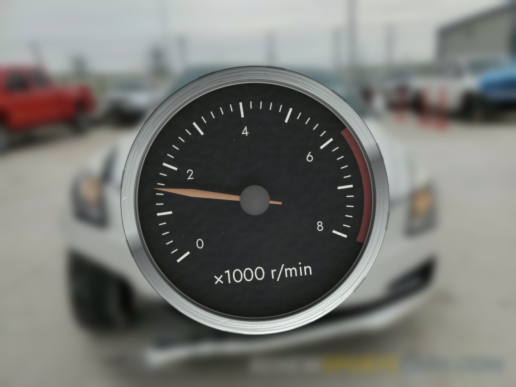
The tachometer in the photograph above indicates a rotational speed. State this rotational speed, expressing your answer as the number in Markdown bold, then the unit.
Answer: **1500** rpm
